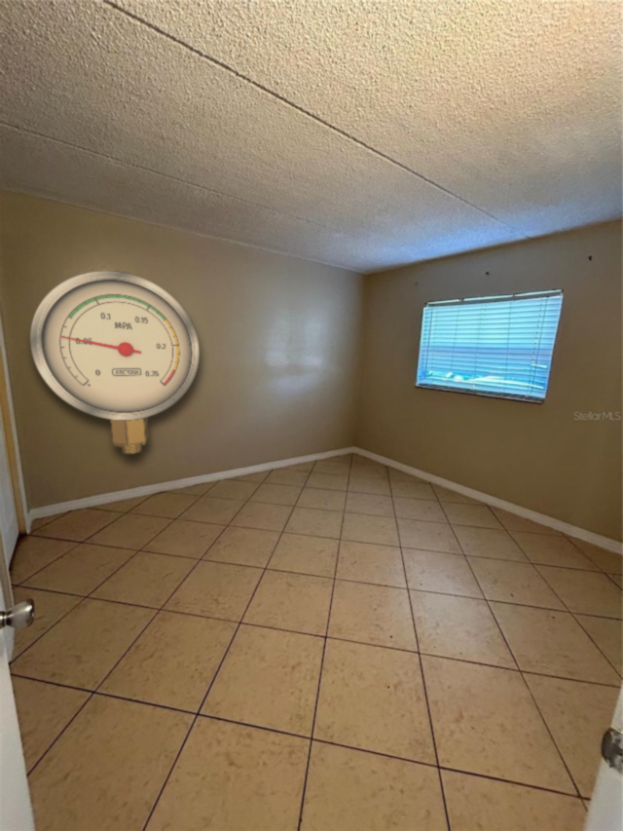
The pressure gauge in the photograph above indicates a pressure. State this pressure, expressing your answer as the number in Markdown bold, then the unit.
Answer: **0.05** MPa
